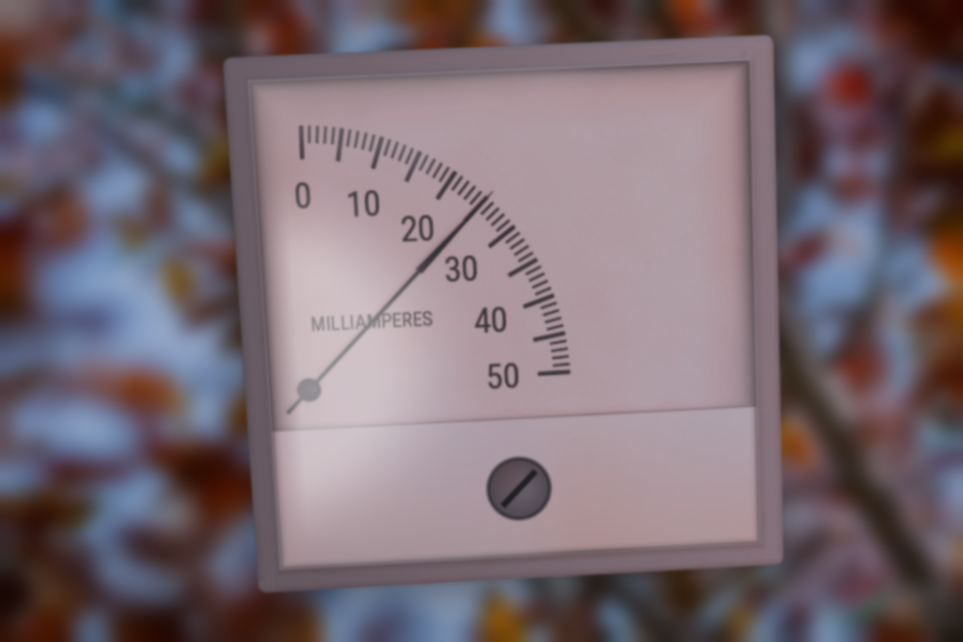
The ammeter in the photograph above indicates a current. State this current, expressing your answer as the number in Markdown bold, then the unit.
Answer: **25** mA
